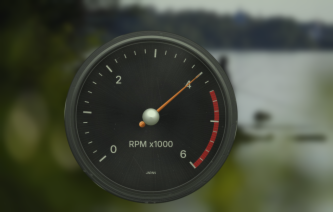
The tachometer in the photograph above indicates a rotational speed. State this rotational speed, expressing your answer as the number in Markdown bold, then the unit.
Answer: **4000** rpm
